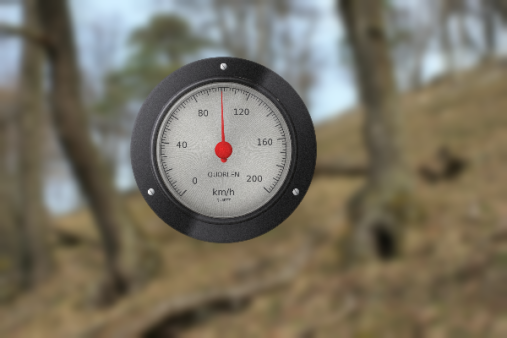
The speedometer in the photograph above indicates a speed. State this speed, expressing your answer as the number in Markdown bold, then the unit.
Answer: **100** km/h
